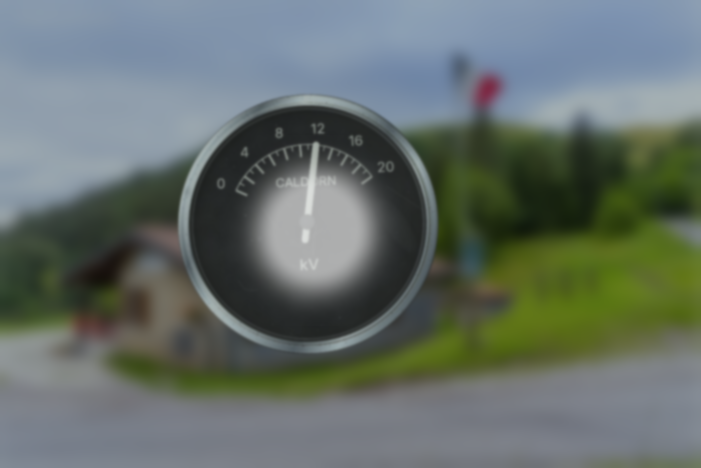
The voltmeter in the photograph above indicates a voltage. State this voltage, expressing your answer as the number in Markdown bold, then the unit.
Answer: **12** kV
